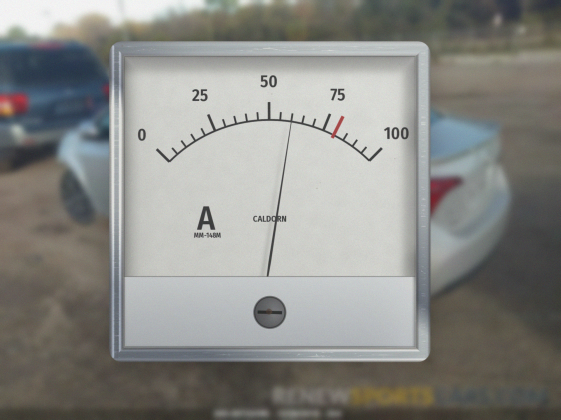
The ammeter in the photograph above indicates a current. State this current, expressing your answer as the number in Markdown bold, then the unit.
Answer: **60** A
